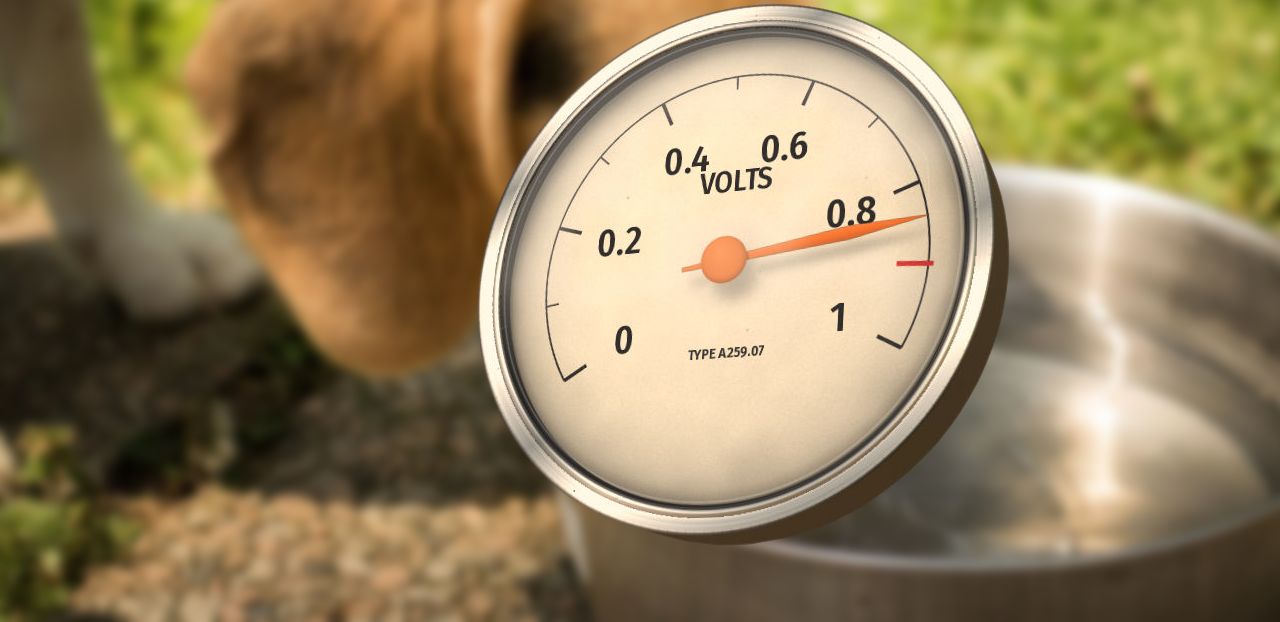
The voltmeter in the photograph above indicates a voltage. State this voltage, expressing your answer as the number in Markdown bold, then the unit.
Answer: **0.85** V
